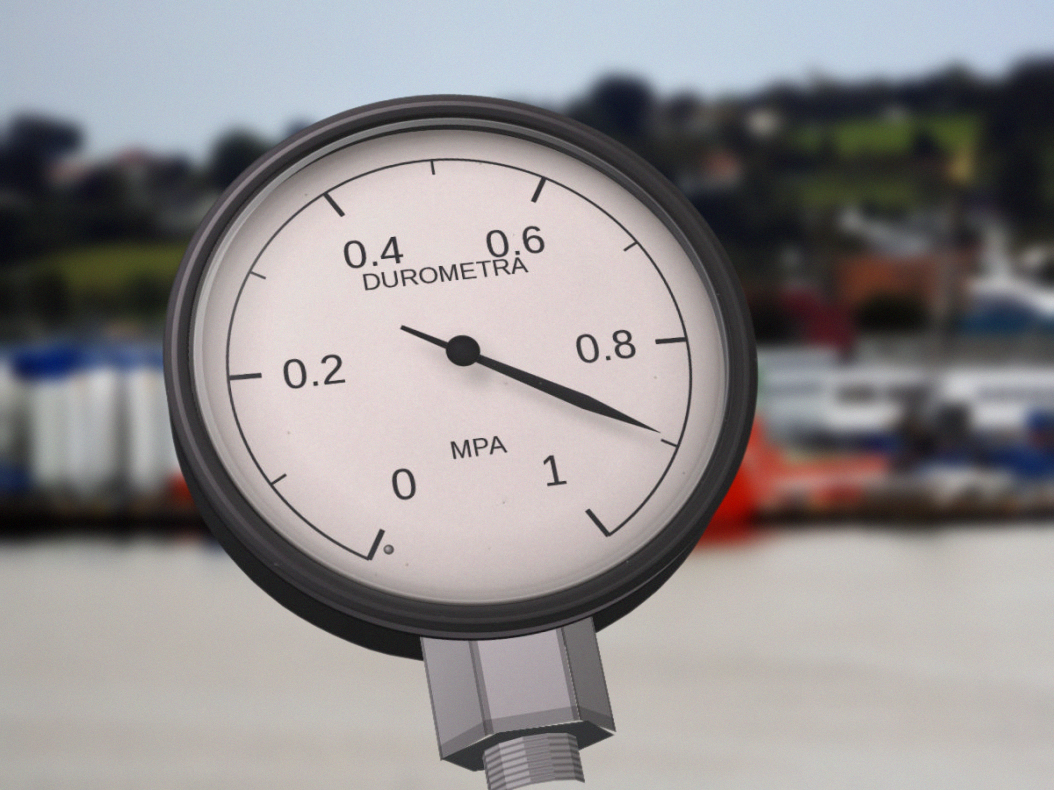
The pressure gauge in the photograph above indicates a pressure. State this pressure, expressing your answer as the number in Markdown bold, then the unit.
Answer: **0.9** MPa
